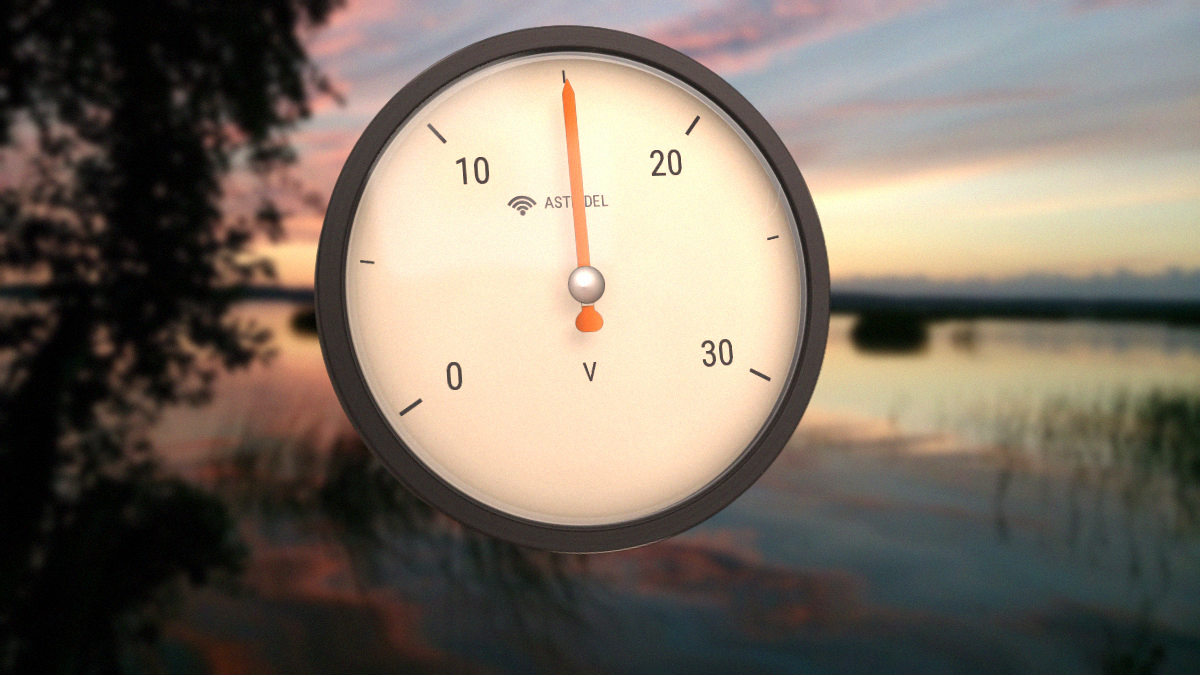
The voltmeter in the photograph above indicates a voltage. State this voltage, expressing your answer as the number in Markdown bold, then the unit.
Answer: **15** V
